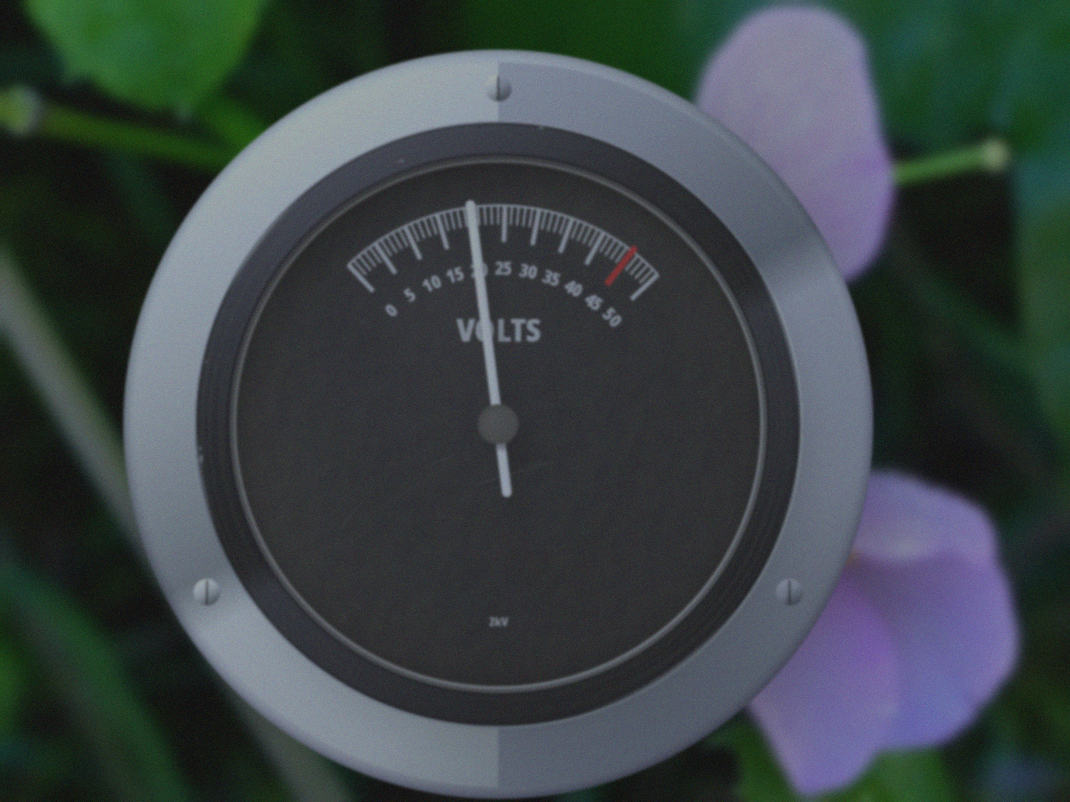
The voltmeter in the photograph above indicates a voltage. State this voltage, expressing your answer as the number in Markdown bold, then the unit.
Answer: **20** V
